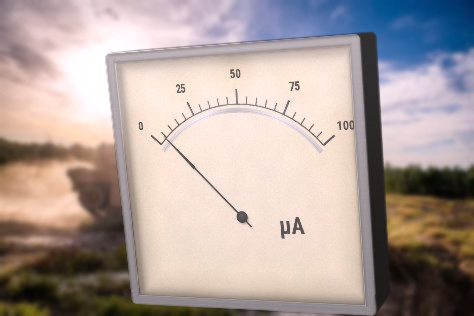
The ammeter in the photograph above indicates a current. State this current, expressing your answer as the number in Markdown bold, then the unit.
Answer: **5** µA
